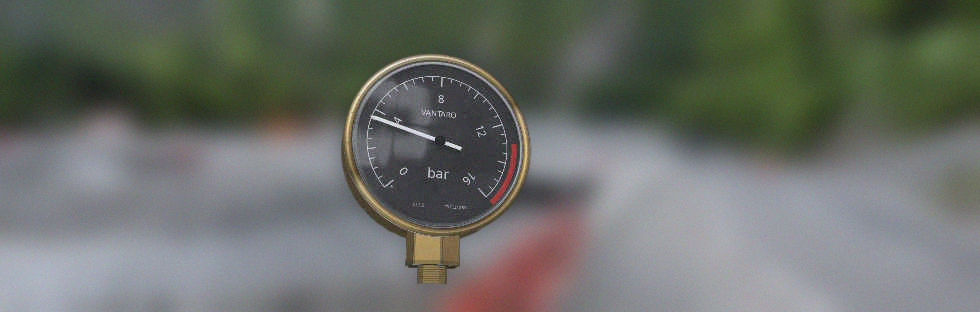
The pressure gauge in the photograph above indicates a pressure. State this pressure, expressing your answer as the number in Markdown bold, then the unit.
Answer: **3.5** bar
